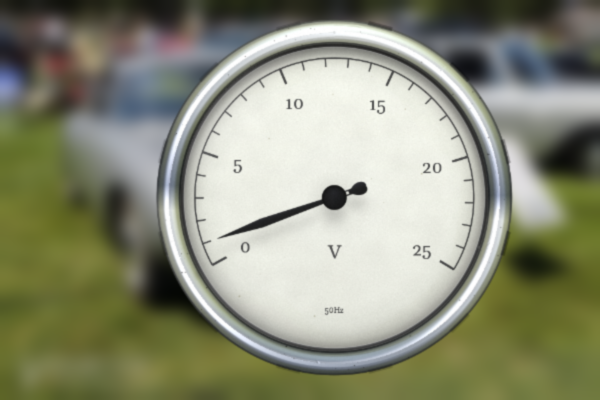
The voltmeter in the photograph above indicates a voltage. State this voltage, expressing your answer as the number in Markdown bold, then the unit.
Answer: **1** V
